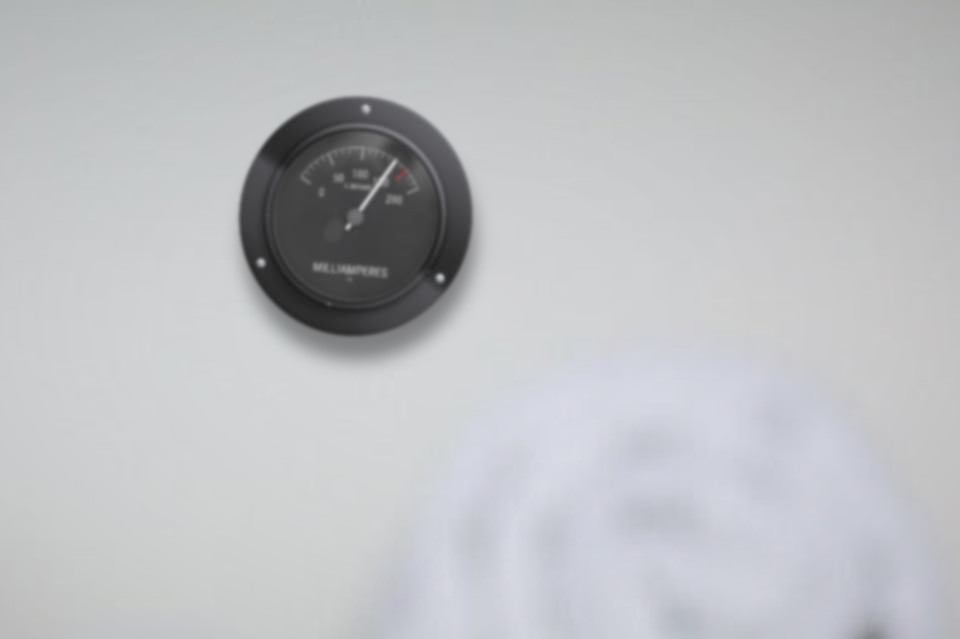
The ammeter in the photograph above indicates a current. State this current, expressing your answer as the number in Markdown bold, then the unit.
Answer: **150** mA
